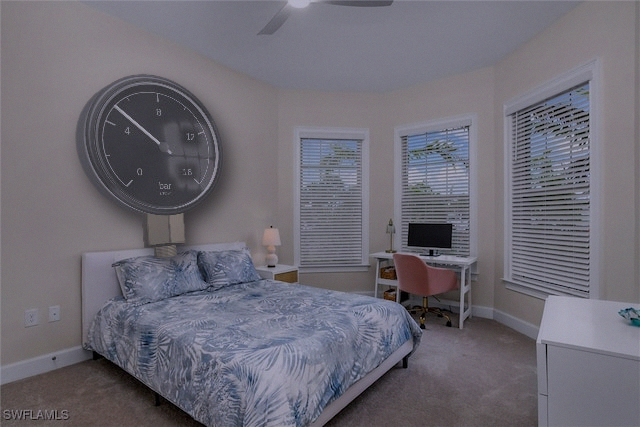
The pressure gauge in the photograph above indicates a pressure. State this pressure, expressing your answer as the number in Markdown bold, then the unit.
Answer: **5** bar
